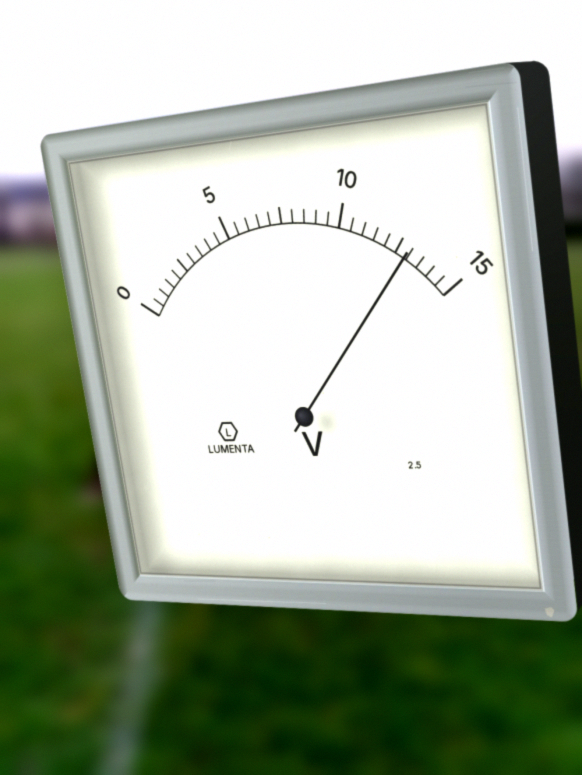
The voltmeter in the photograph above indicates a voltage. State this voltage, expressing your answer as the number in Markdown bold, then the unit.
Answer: **13** V
